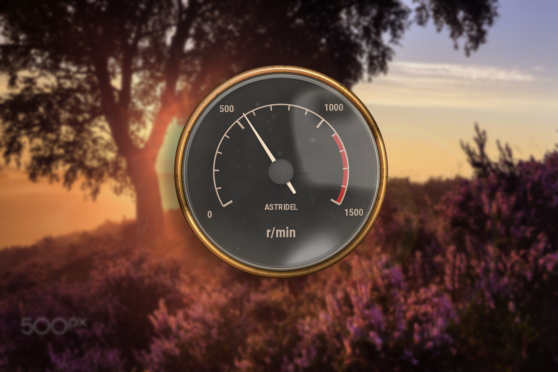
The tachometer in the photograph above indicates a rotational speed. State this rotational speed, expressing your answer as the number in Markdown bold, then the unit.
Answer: **550** rpm
